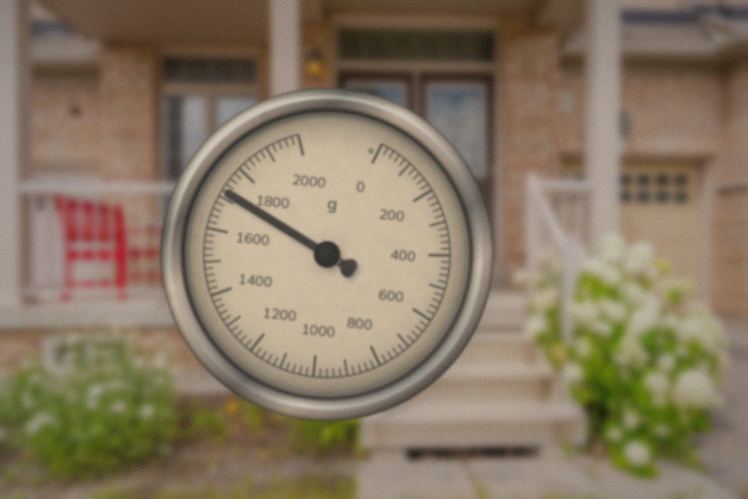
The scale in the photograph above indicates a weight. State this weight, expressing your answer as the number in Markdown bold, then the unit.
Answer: **1720** g
